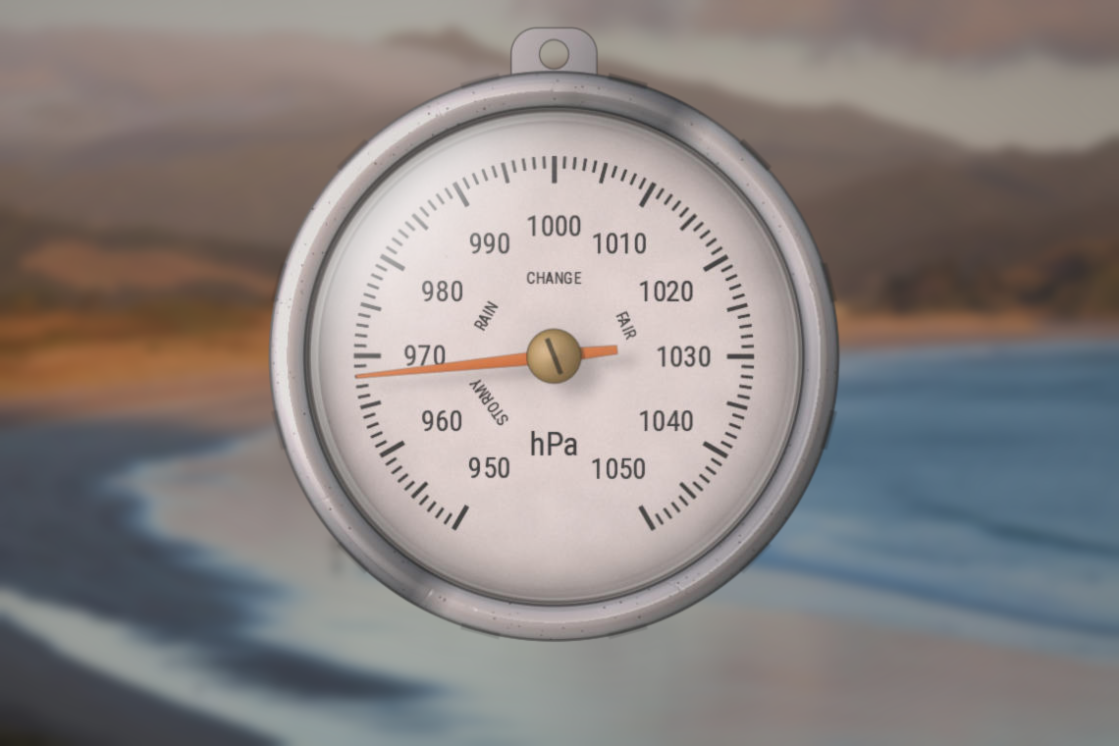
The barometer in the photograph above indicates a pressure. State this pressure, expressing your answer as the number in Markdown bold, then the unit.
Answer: **968** hPa
